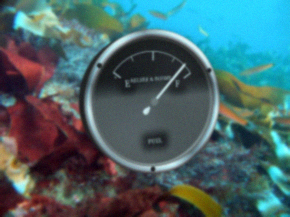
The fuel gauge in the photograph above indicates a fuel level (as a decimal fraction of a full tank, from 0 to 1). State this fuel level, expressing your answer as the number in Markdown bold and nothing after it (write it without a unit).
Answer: **0.875**
